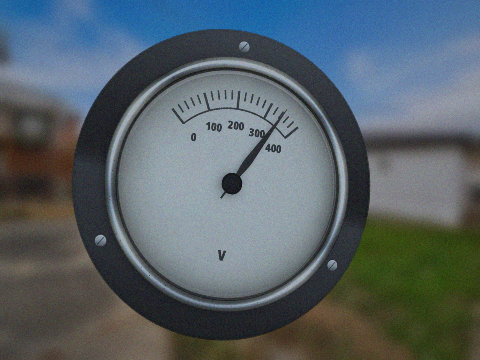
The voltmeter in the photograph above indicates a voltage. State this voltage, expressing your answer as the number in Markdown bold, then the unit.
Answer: **340** V
